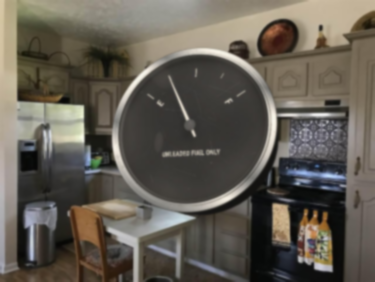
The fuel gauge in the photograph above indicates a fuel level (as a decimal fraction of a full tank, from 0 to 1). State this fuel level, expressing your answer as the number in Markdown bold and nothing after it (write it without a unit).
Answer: **0.25**
